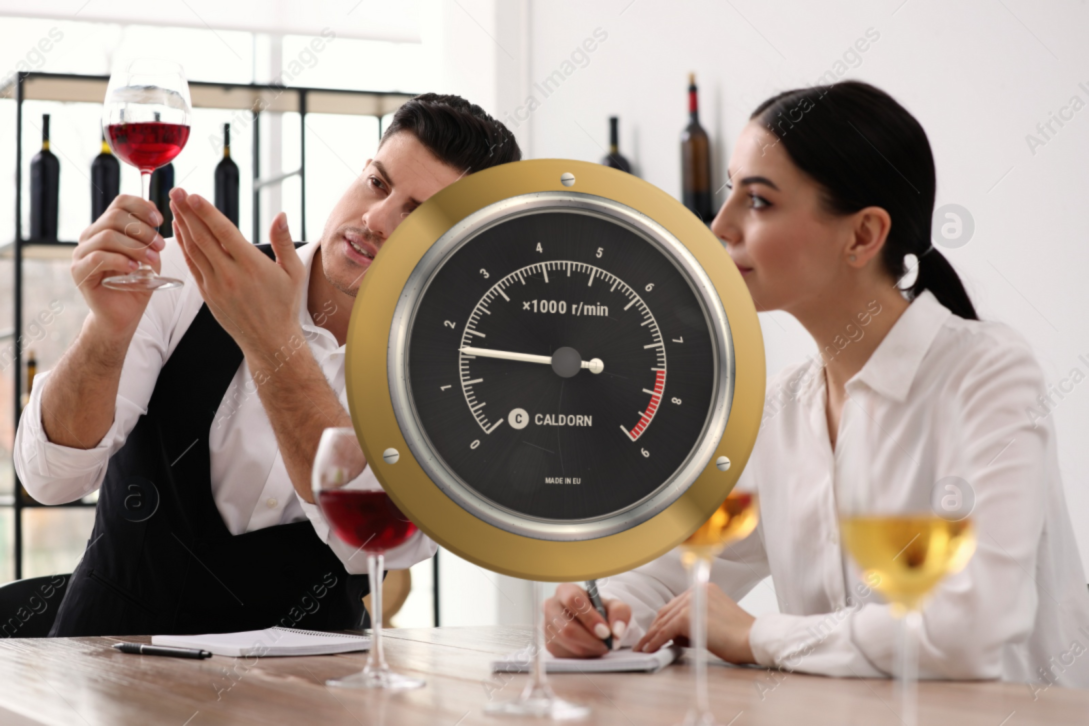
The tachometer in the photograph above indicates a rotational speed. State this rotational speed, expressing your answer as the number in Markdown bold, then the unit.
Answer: **1600** rpm
